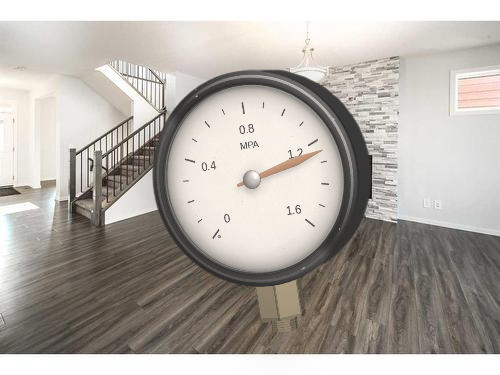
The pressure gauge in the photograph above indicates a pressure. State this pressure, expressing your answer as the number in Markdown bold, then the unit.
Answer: **1.25** MPa
